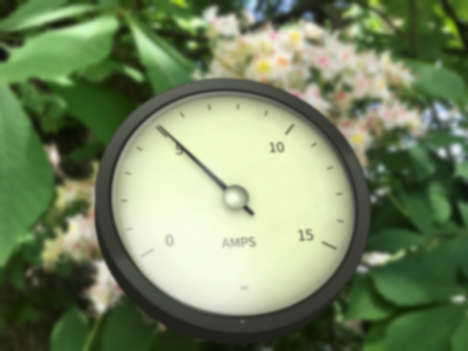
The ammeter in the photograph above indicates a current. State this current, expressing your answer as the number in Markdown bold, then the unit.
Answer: **5** A
